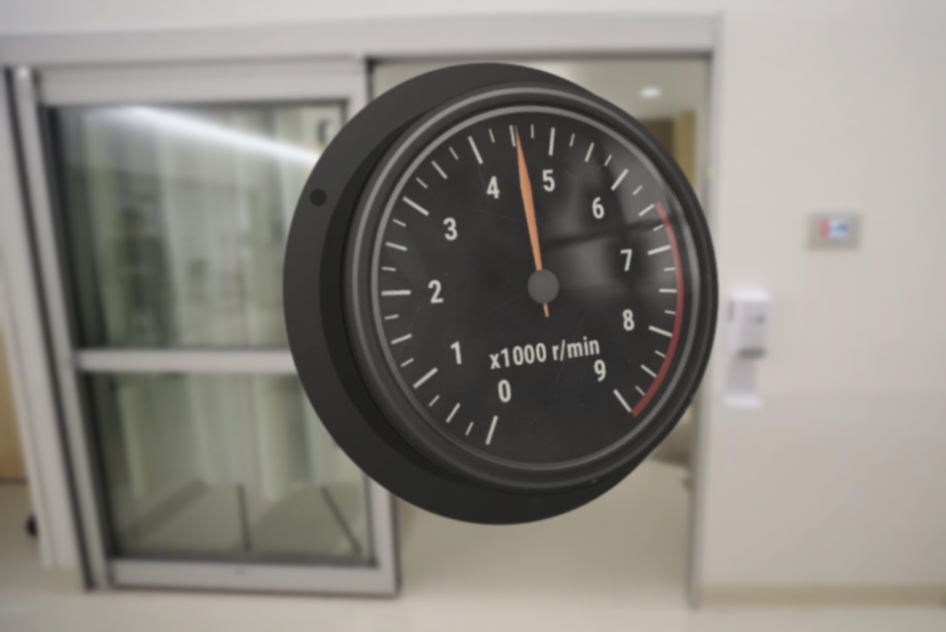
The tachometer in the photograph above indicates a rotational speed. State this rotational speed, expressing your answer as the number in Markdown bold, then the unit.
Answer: **4500** rpm
